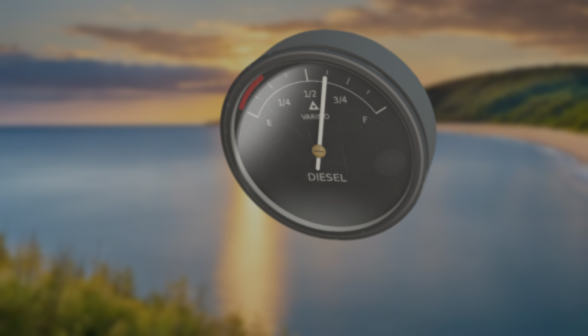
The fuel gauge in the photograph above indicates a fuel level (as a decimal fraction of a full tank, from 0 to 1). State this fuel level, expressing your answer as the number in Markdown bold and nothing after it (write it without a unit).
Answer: **0.625**
